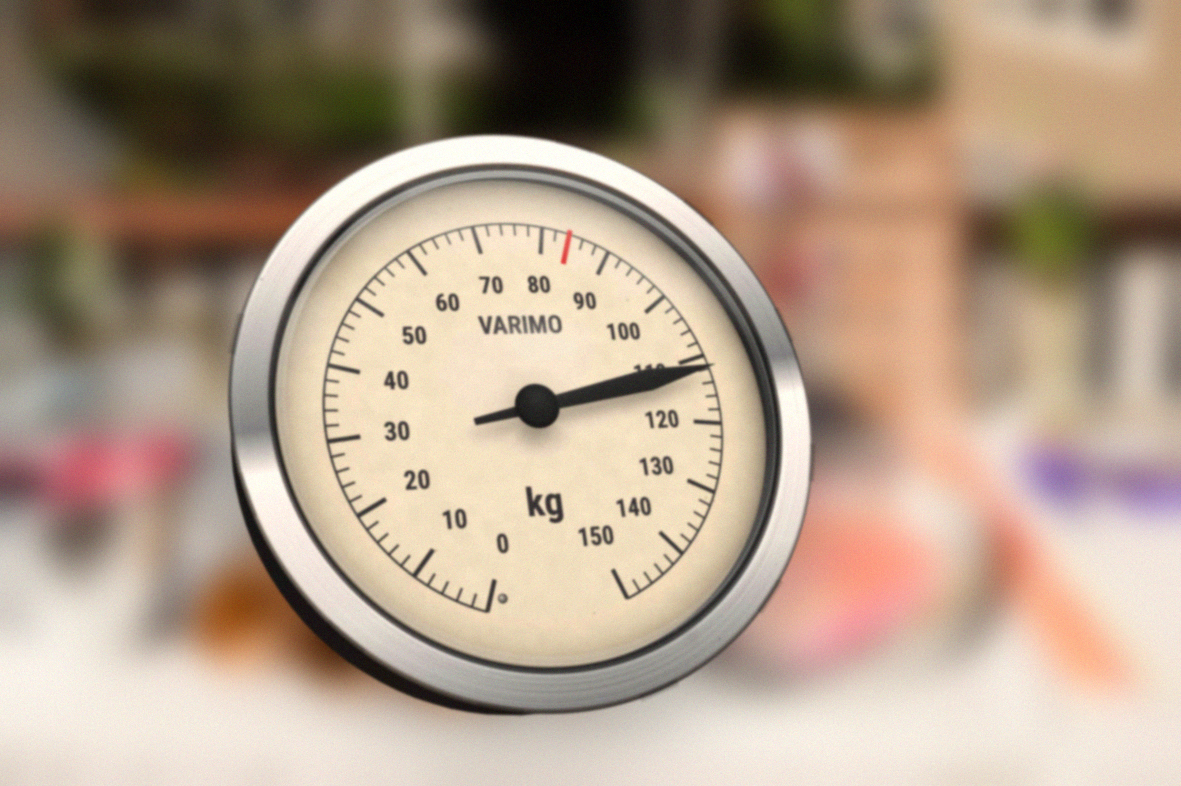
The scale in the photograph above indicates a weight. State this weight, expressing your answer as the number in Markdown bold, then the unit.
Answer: **112** kg
